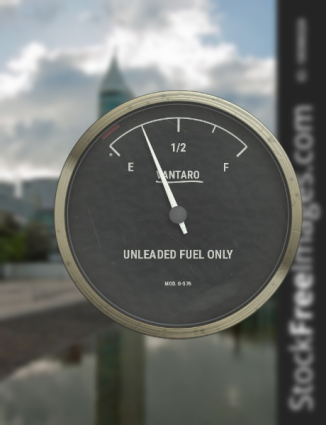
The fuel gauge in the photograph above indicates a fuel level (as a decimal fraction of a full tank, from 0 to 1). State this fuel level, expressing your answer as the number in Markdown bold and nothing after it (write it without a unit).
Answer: **0.25**
